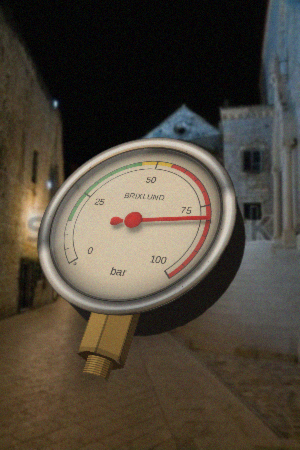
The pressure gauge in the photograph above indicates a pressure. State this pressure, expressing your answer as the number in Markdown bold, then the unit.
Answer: **80** bar
